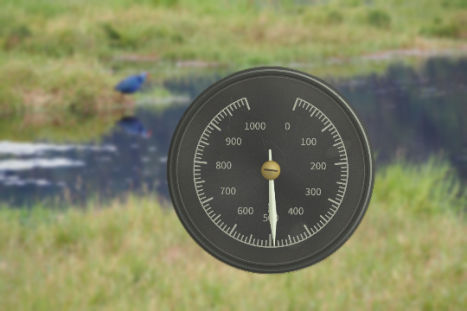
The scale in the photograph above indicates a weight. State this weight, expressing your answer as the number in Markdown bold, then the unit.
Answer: **490** g
